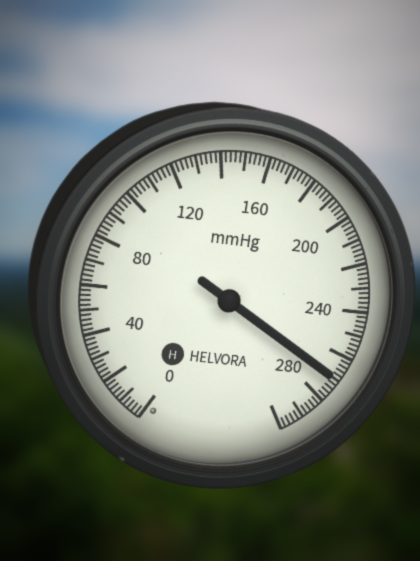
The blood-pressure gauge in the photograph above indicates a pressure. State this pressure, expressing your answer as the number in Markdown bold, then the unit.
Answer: **270** mmHg
